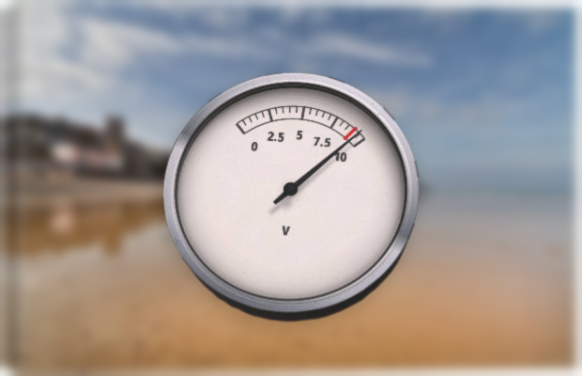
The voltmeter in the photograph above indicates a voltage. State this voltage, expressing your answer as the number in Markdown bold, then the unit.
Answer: **9.5** V
